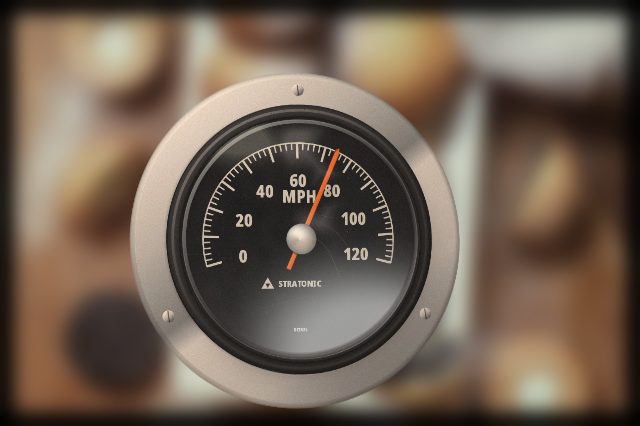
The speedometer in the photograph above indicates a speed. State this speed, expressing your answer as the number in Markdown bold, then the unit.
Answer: **74** mph
